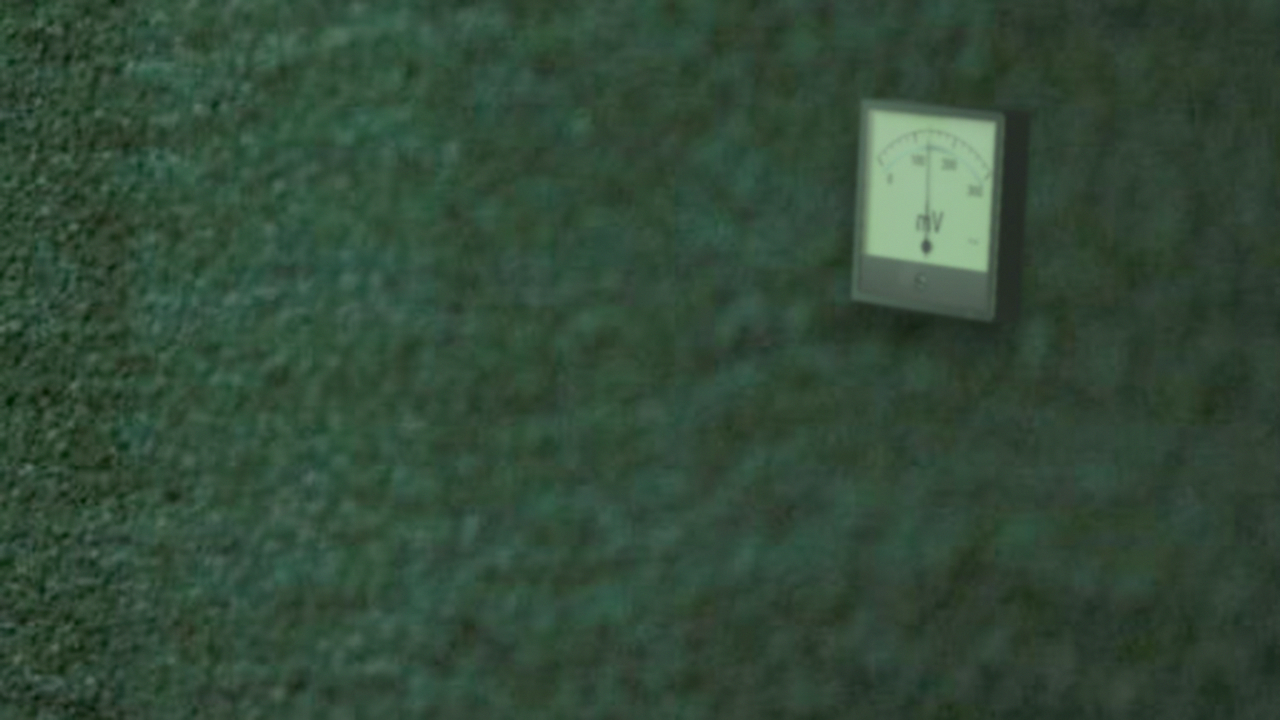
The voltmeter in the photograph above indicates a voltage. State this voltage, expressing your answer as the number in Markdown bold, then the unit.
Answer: **140** mV
